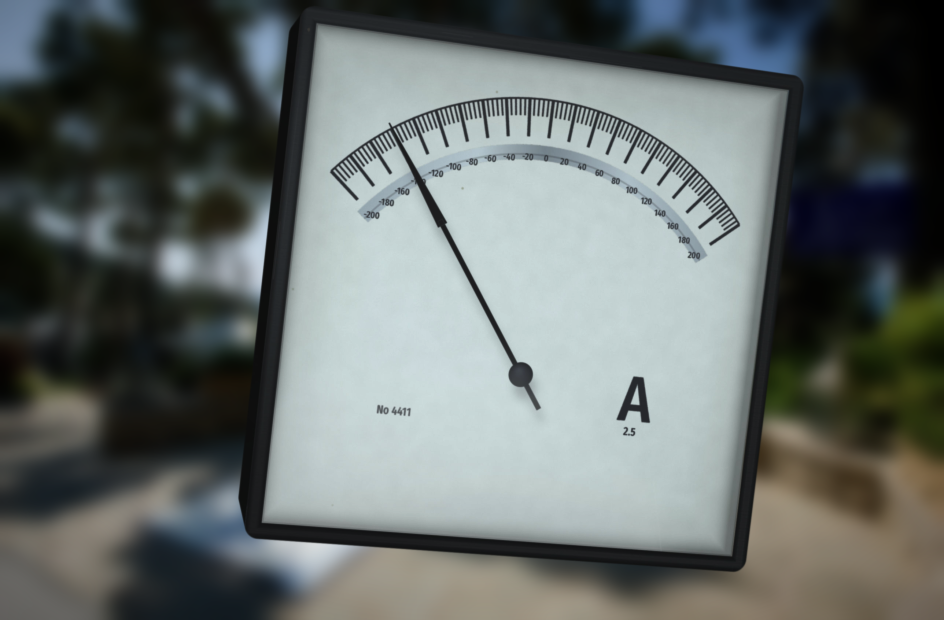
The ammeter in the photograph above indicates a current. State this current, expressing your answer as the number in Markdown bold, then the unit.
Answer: **-140** A
